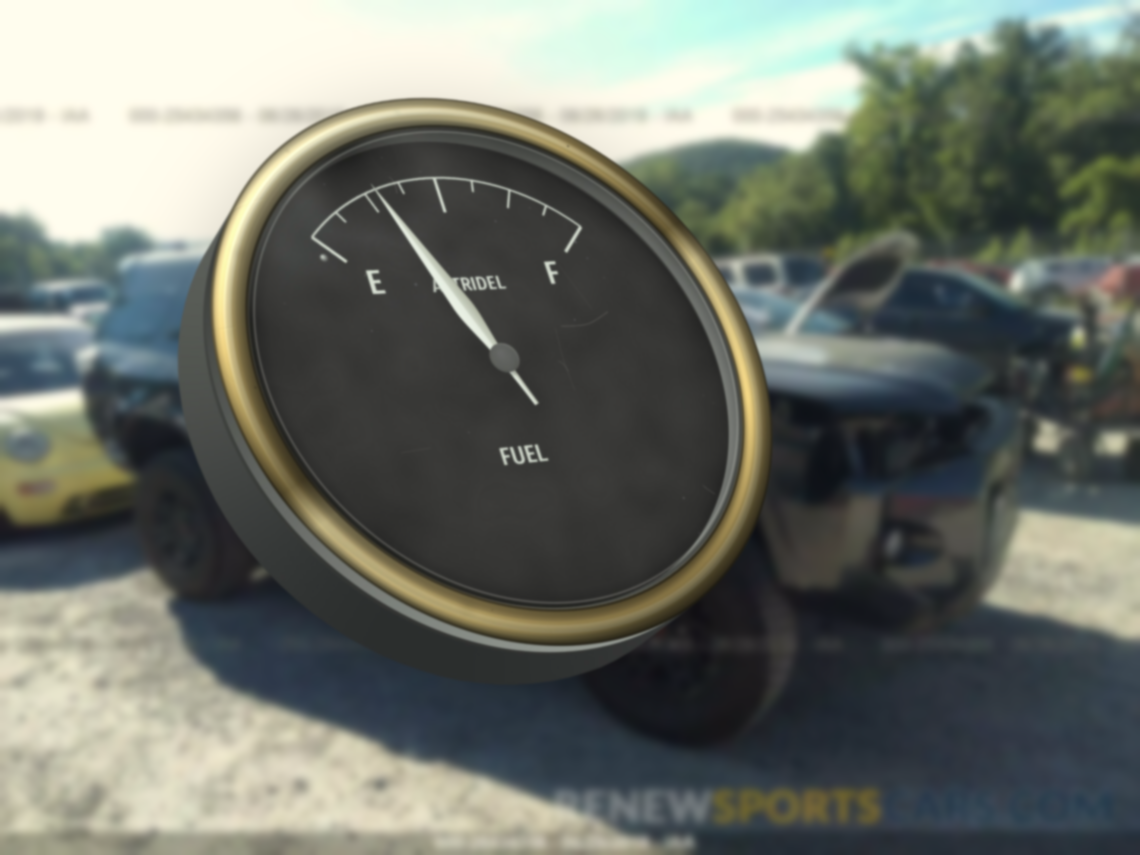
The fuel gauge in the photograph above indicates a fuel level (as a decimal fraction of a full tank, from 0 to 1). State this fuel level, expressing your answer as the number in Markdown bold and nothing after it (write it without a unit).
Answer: **0.25**
